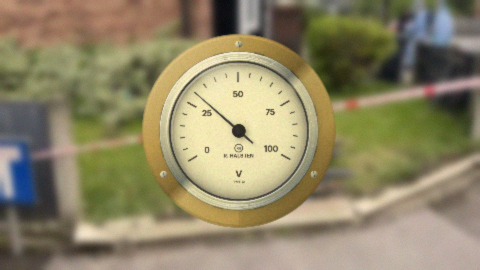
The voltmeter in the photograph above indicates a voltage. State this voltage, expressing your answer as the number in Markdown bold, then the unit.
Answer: **30** V
